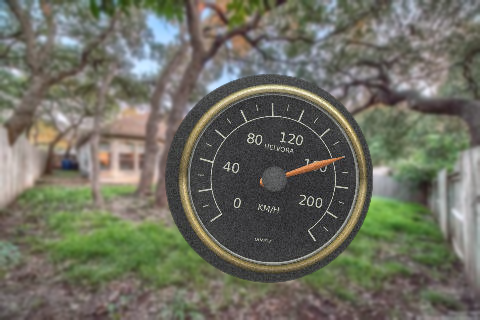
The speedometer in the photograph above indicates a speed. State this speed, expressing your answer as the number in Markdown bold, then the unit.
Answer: **160** km/h
